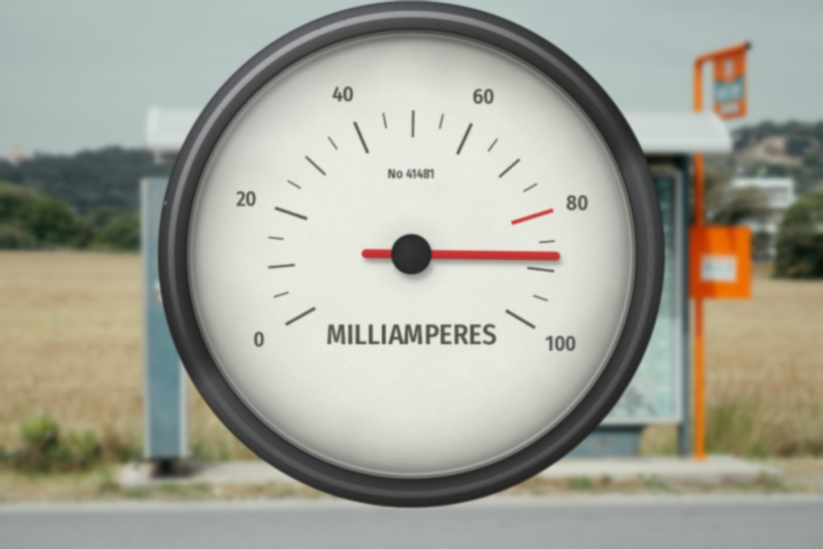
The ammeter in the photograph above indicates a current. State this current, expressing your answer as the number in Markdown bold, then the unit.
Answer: **87.5** mA
